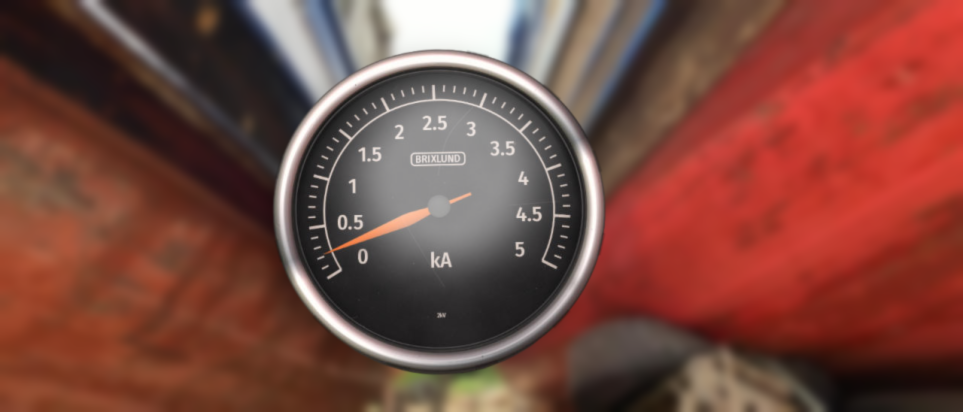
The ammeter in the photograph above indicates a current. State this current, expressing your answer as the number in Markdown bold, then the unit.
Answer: **0.2** kA
